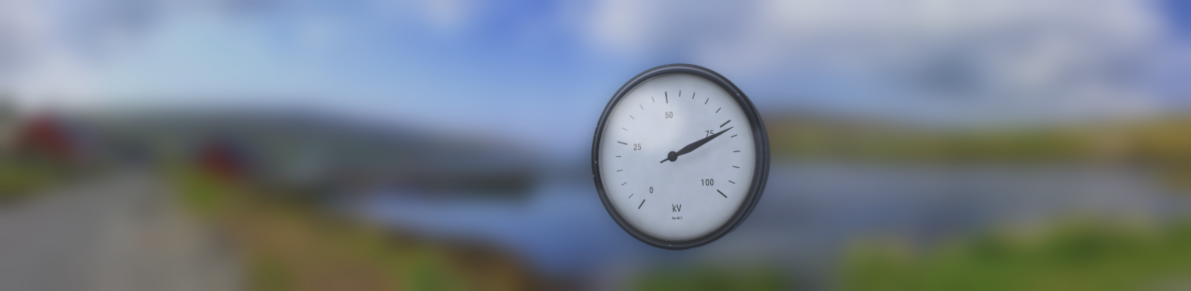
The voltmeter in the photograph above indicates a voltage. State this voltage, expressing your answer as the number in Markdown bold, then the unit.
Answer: **77.5** kV
